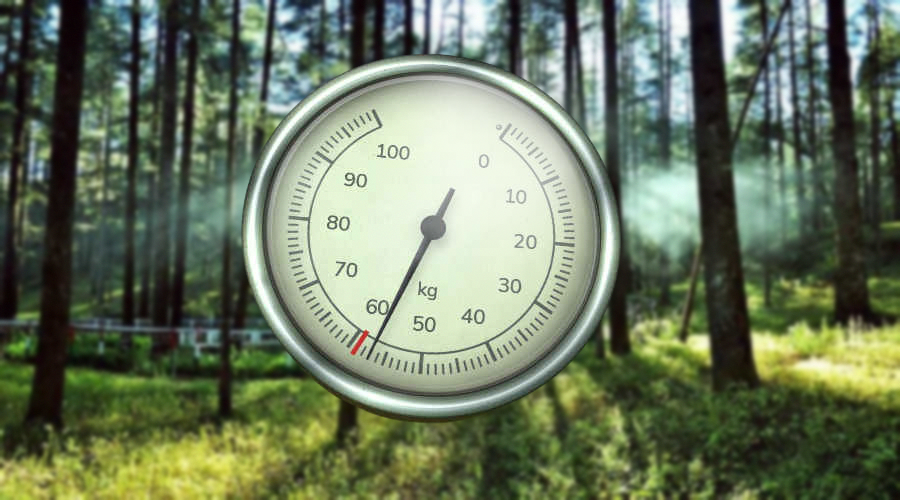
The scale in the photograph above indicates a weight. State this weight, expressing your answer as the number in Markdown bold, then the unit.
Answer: **57** kg
